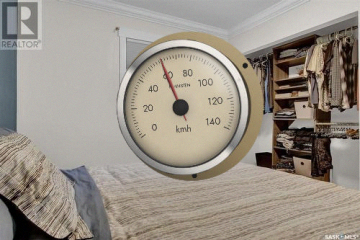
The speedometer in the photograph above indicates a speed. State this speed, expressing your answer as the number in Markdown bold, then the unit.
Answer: **60** km/h
